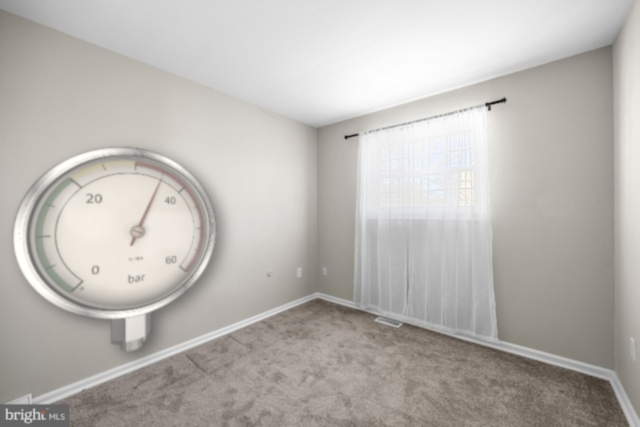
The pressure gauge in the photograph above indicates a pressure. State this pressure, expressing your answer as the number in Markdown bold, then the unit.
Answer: **35** bar
